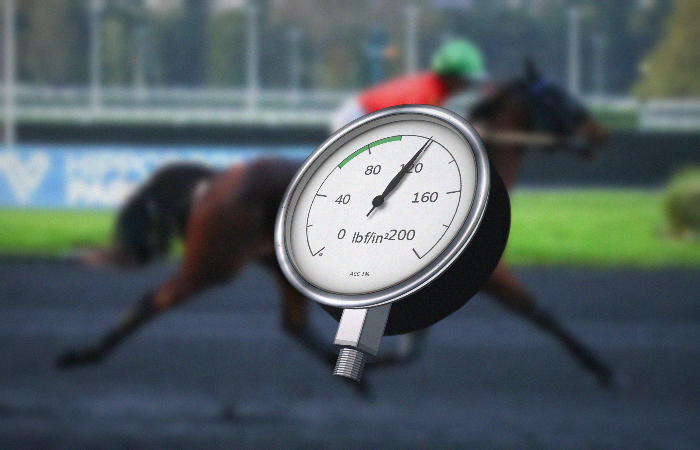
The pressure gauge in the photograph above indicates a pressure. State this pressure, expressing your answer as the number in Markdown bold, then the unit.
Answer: **120** psi
